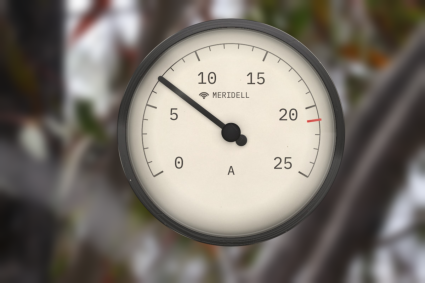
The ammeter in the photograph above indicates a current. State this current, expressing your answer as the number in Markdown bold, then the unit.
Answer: **7** A
